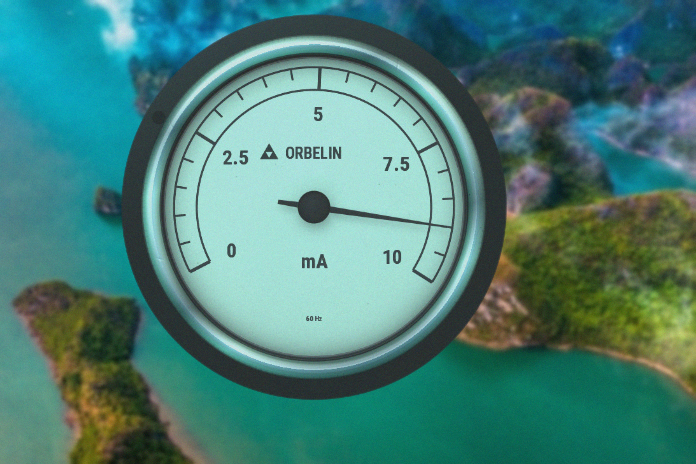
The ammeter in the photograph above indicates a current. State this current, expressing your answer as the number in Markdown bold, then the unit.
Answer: **9** mA
